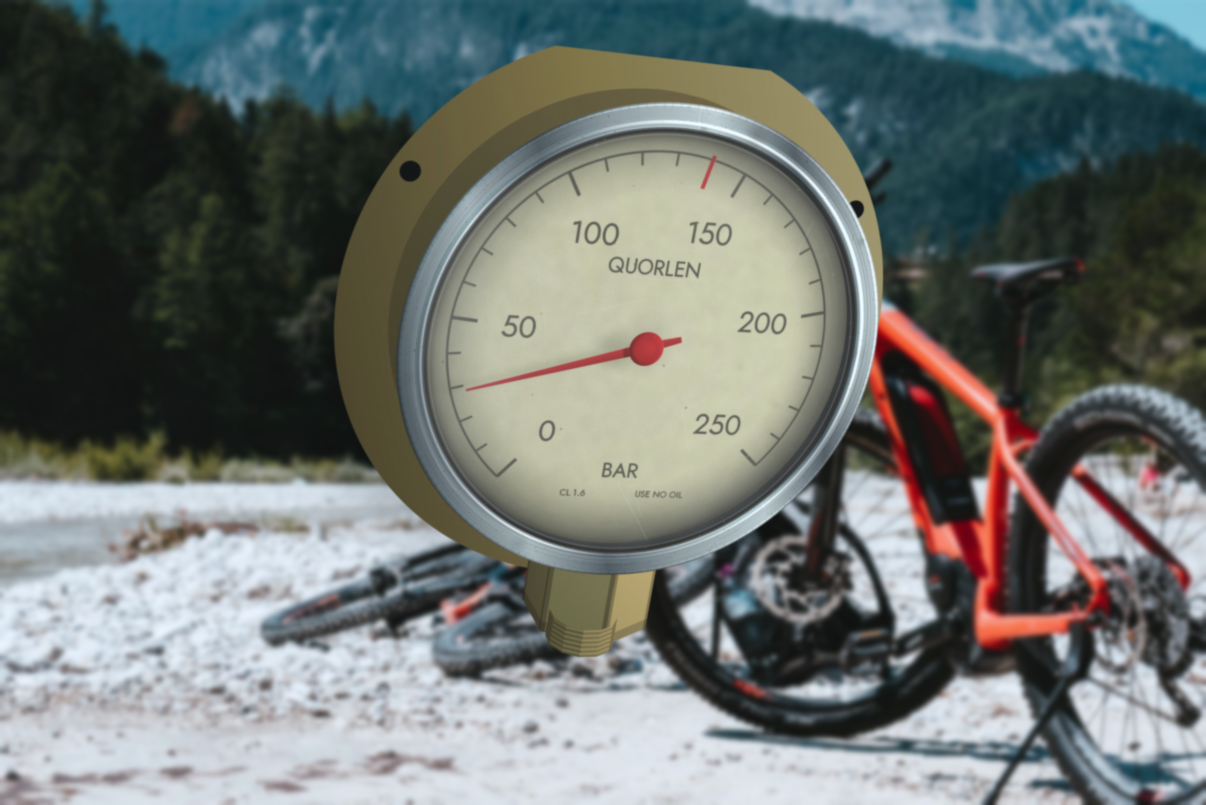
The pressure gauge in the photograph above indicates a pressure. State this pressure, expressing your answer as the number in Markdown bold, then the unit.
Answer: **30** bar
